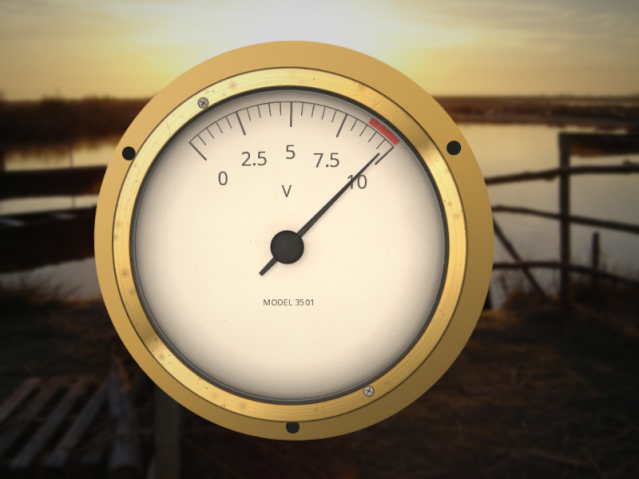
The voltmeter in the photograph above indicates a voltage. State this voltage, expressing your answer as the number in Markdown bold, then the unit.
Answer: **9.75** V
